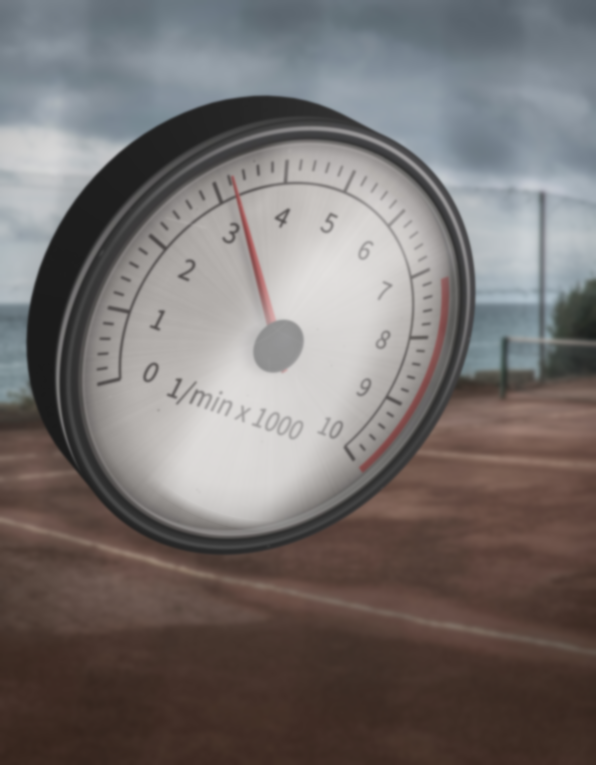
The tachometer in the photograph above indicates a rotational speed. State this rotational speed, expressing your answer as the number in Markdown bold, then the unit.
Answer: **3200** rpm
